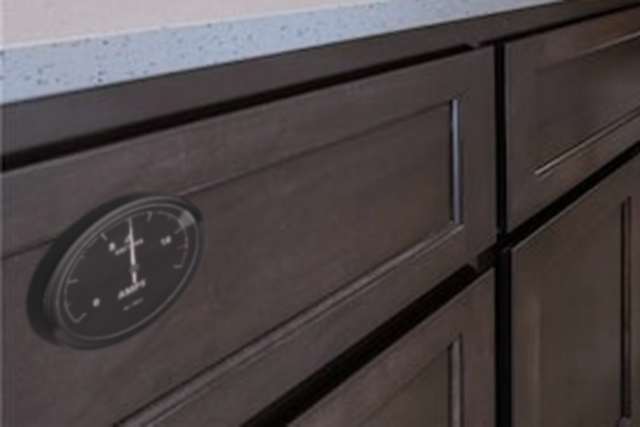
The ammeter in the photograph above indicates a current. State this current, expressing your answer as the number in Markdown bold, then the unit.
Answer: **10** A
